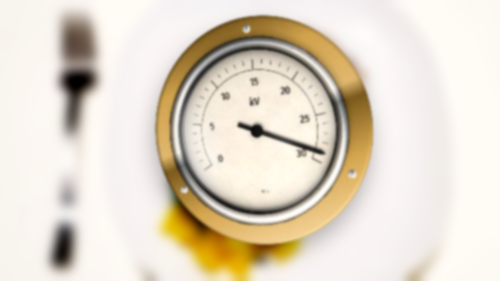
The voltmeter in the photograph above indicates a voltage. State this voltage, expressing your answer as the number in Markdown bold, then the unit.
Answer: **29** kV
